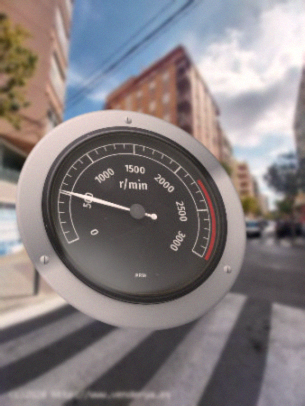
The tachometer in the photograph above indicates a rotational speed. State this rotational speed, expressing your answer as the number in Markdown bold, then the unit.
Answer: **500** rpm
